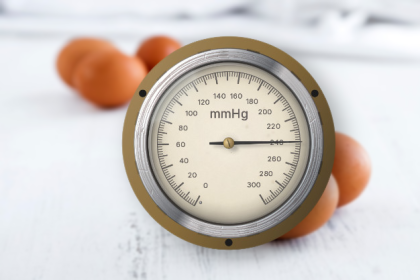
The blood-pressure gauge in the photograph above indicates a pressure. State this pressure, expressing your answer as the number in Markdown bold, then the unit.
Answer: **240** mmHg
